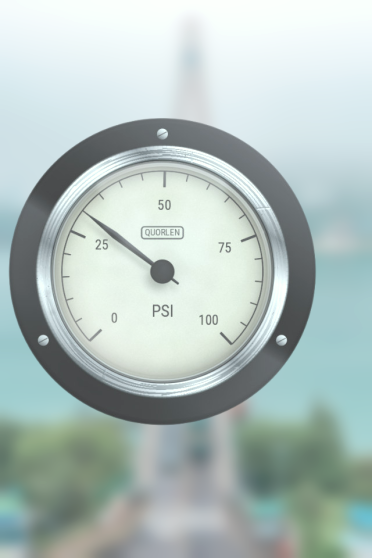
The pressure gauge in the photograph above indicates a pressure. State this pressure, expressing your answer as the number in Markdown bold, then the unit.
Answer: **30** psi
